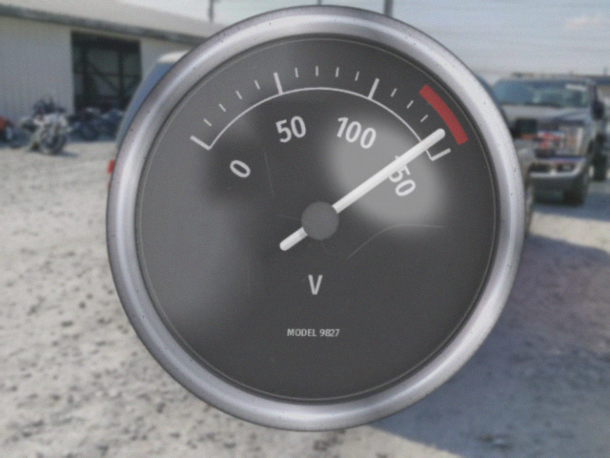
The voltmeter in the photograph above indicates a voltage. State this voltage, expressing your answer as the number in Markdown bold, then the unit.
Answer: **140** V
